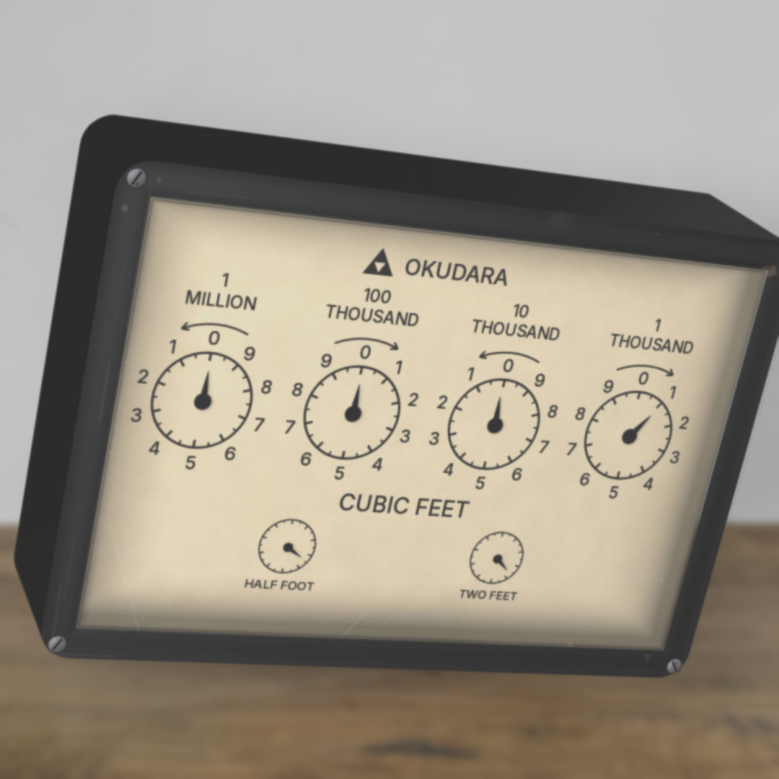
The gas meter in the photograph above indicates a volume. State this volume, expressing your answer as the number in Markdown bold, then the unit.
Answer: **100** ft³
